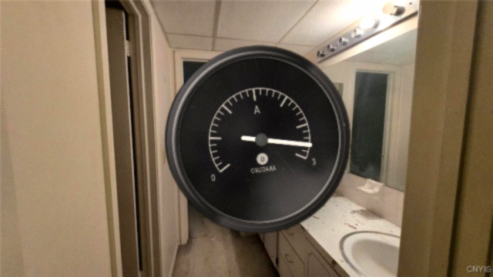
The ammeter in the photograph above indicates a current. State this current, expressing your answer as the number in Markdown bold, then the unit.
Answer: **2.8** A
